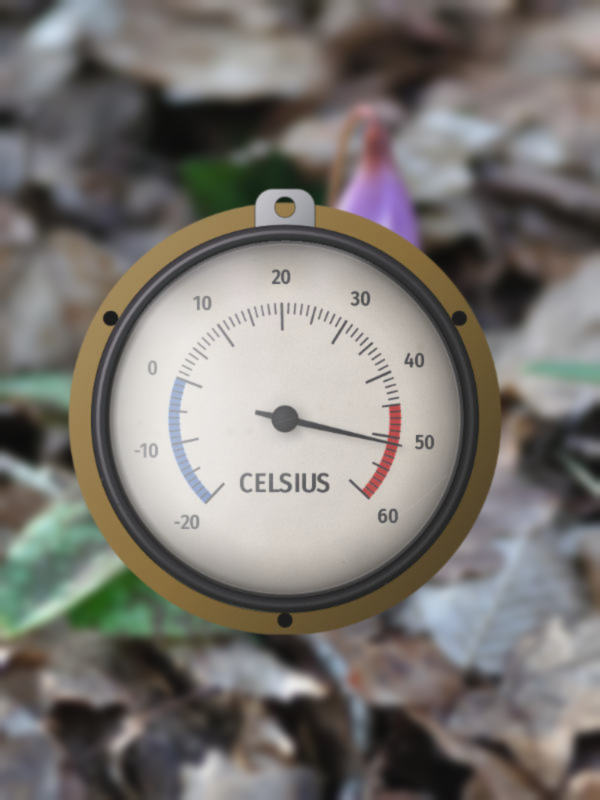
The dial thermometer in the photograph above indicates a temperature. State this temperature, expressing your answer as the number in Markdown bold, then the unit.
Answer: **51** °C
